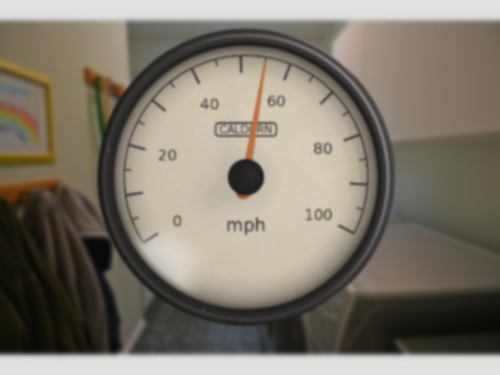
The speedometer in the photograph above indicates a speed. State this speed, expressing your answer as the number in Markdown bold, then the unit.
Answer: **55** mph
